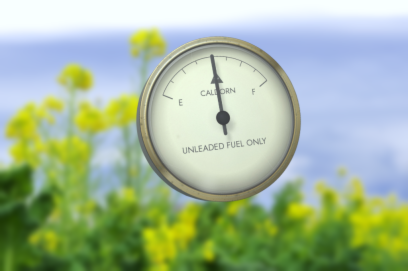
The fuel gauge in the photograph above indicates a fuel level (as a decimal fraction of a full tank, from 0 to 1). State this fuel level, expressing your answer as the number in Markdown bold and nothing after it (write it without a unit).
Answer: **0.5**
